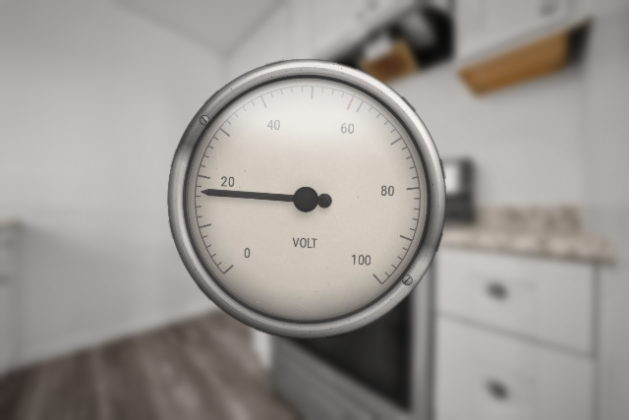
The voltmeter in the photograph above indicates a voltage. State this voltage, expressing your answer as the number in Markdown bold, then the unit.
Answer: **17** V
